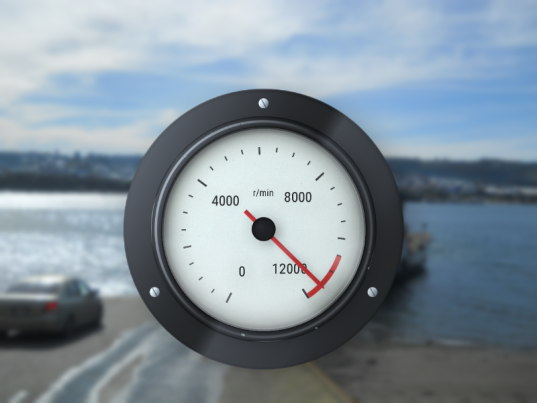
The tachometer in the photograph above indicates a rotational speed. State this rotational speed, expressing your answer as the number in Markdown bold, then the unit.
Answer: **11500** rpm
